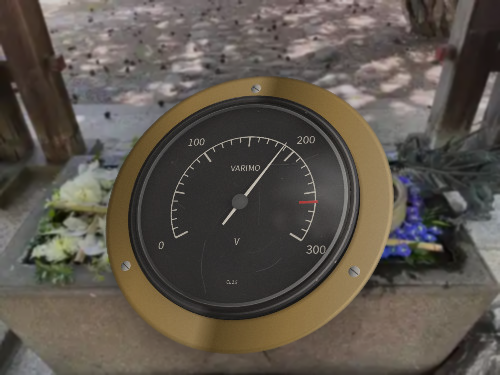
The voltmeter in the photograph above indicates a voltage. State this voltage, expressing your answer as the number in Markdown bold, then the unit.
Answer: **190** V
